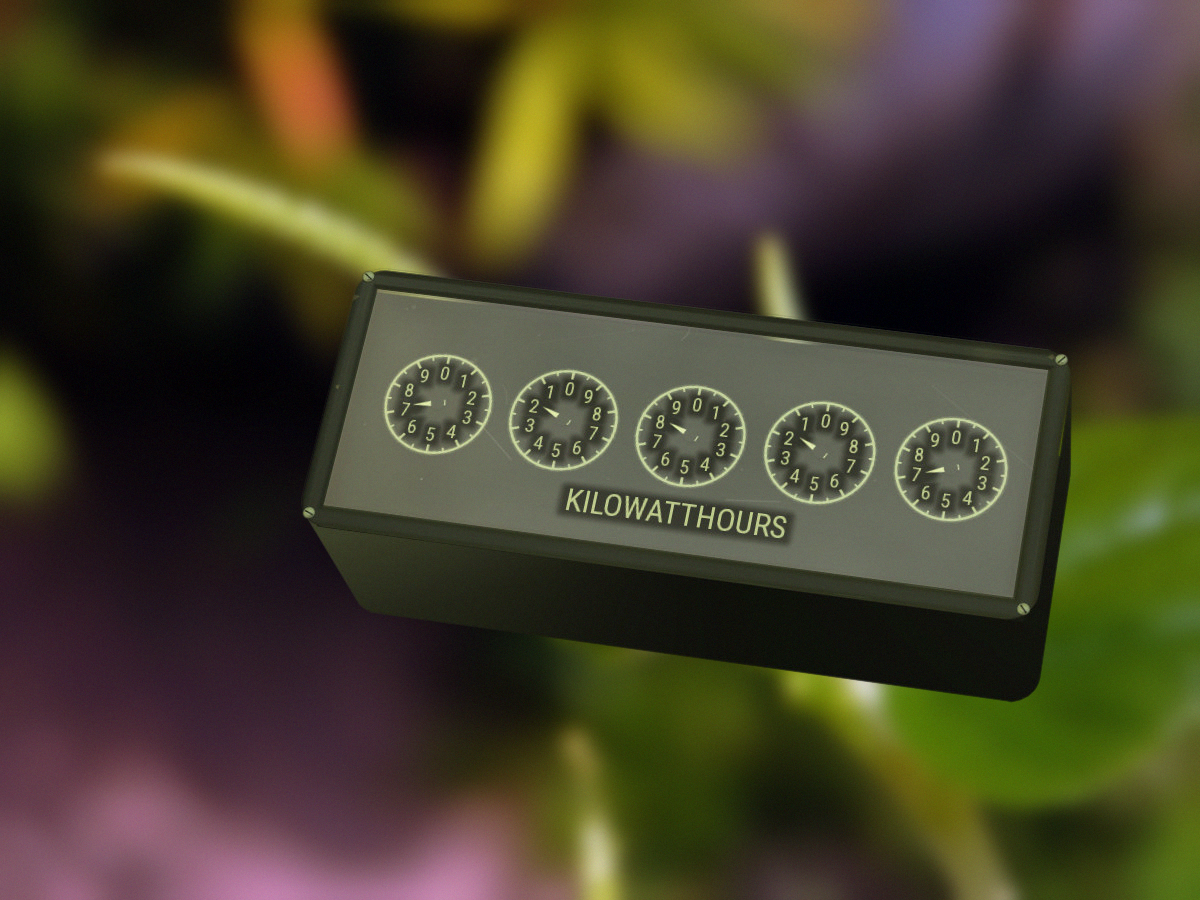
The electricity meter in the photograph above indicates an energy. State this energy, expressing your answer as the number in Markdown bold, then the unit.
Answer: **71817** kWh
